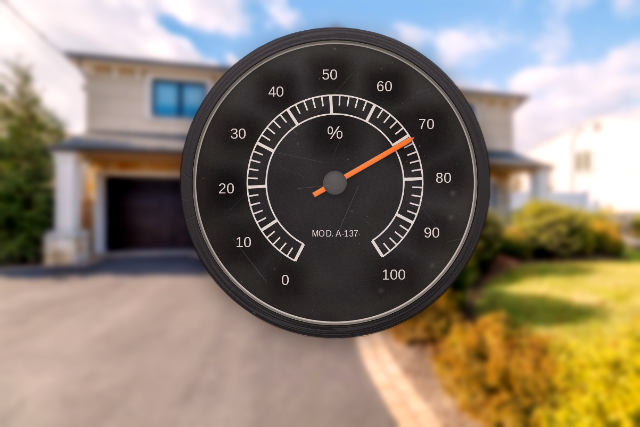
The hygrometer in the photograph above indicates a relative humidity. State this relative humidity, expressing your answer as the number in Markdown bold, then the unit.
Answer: **71** %
